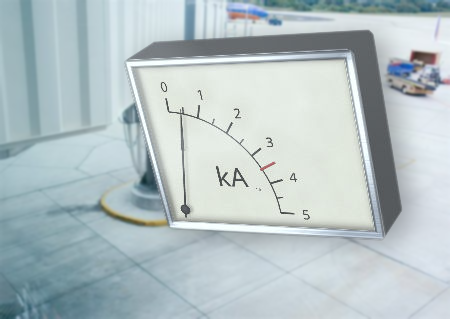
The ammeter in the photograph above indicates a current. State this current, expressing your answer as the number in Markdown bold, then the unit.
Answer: **0.5** kA
